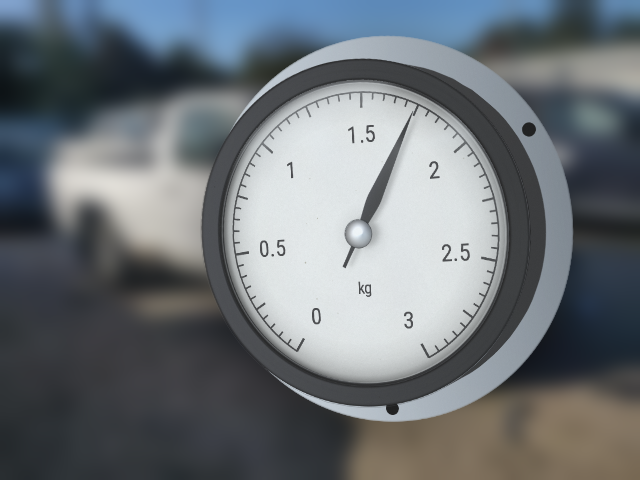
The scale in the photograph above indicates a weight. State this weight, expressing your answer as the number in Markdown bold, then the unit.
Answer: **1.75** kg
